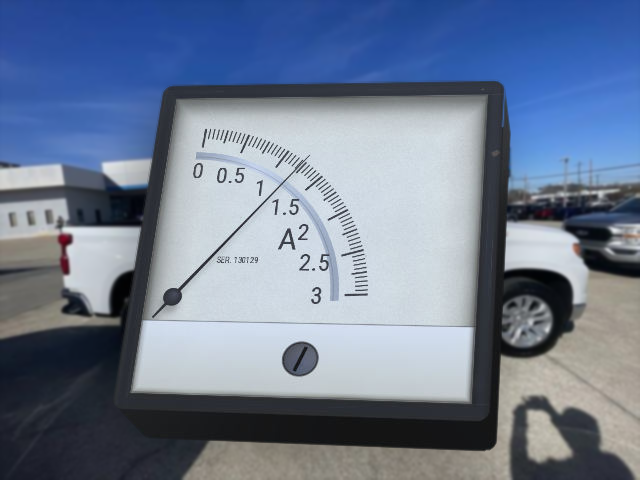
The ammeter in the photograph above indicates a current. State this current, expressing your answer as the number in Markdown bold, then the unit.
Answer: **1.25** A
